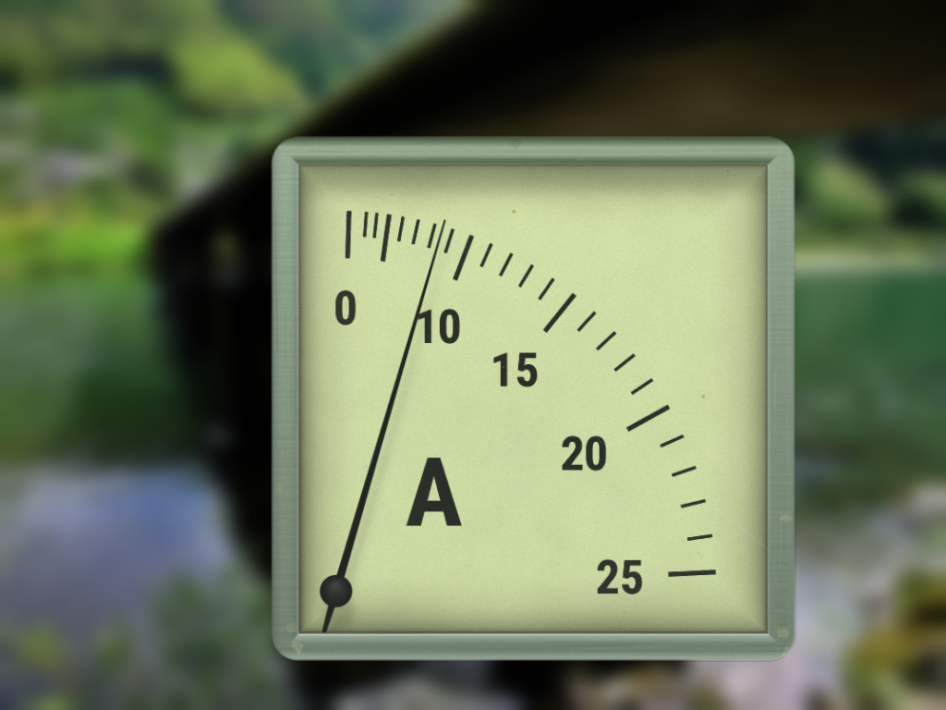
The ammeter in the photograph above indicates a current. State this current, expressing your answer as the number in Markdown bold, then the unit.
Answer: **8.5** A
